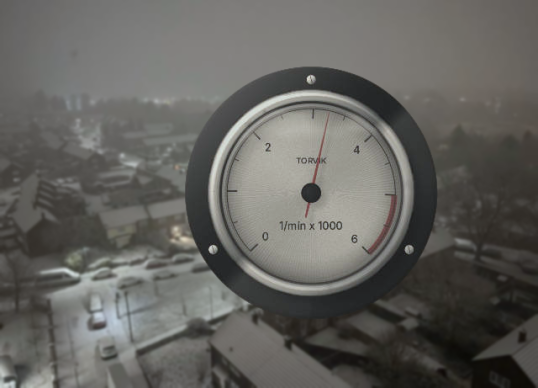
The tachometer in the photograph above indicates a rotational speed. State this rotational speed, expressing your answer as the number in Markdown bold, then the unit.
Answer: **3250** rpm
